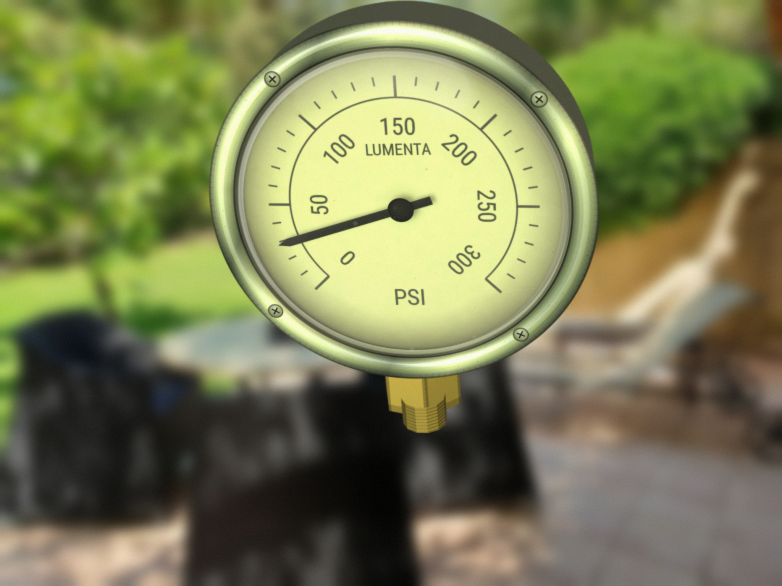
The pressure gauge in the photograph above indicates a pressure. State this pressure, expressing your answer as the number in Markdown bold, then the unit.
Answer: **30** psi
